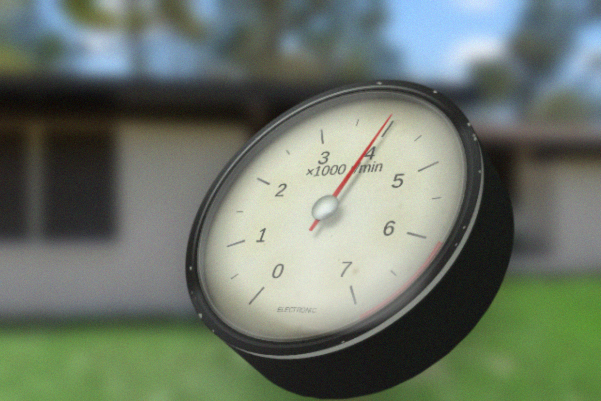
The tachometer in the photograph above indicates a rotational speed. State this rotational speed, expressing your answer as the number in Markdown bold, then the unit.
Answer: **4000** rpm
